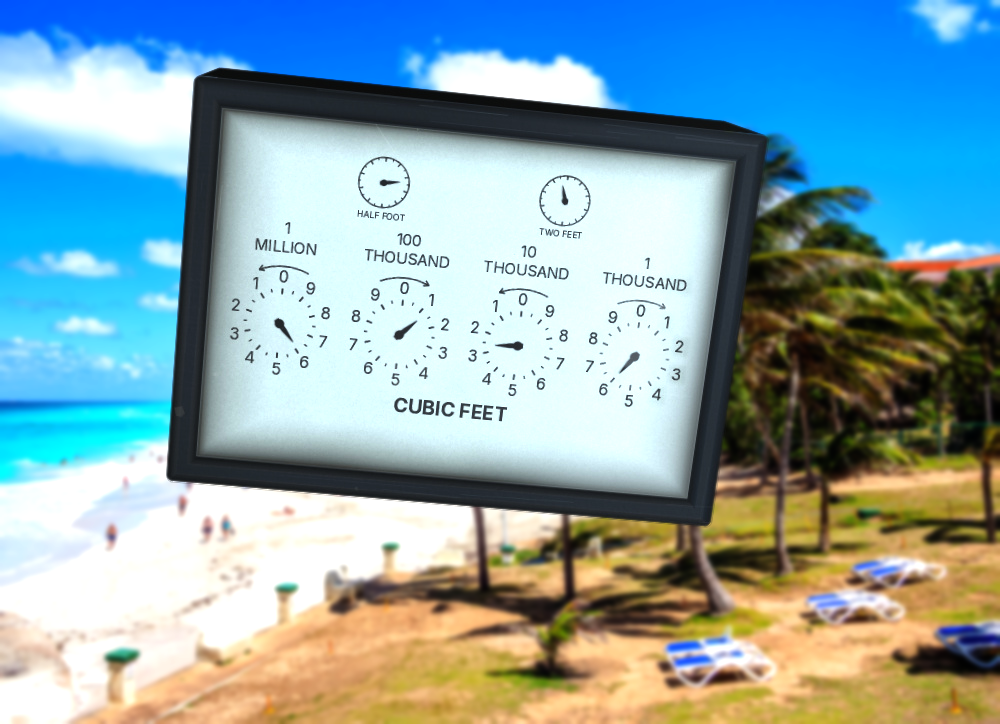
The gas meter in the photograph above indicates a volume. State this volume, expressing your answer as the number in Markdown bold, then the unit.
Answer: **612600** ft³
